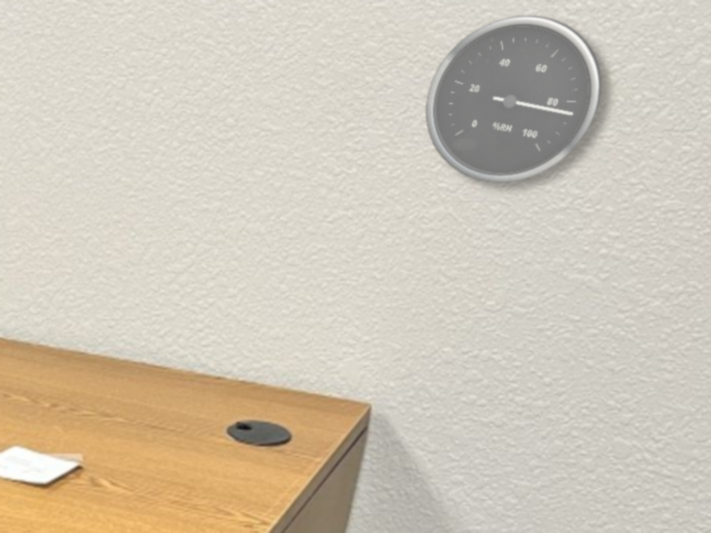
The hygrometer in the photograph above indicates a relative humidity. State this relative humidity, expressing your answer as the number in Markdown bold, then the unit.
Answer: **84** %
